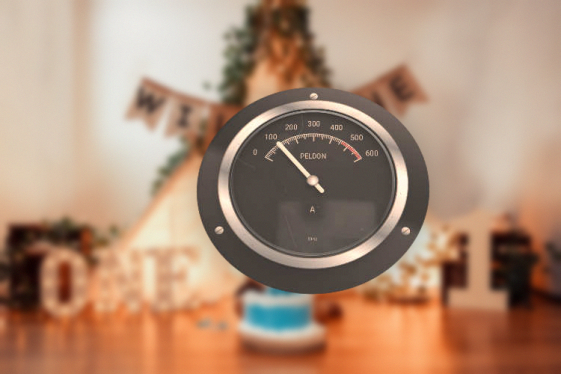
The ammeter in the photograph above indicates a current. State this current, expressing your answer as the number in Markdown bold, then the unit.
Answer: **100** A
